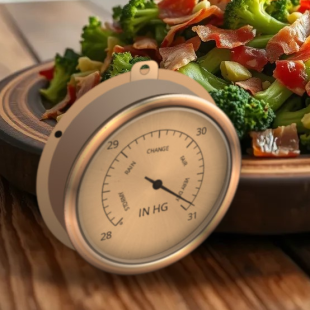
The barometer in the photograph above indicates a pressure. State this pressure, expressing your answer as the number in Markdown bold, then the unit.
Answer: **30.9** inHg
